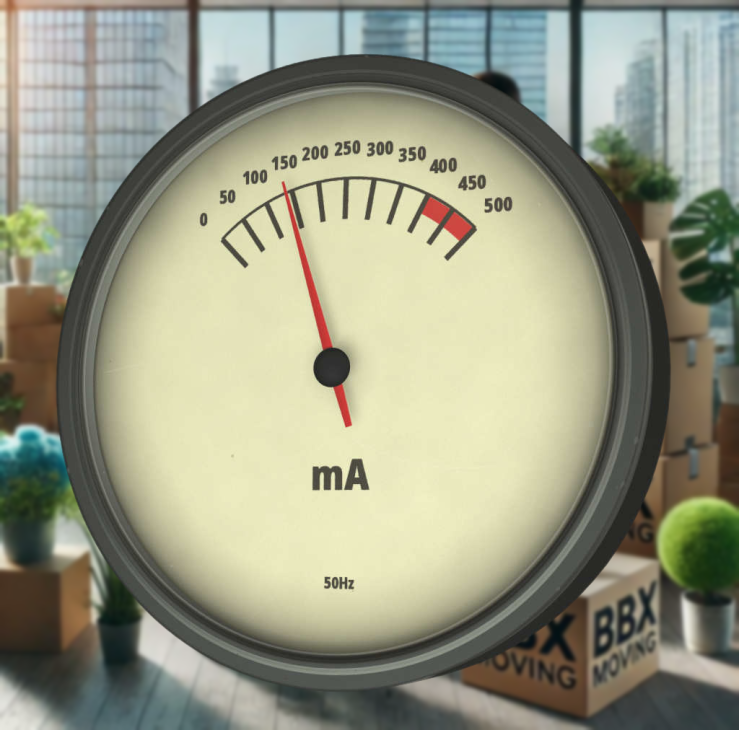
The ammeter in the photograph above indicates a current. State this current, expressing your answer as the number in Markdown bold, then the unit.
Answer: **150** mA
